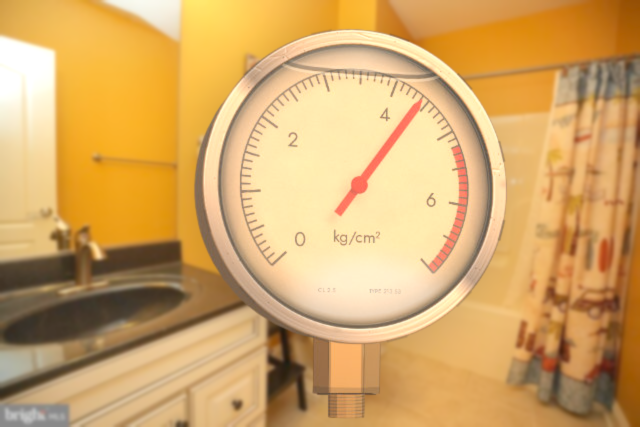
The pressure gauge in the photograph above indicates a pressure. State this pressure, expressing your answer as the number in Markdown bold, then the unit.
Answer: **4.4** kg/cm²
